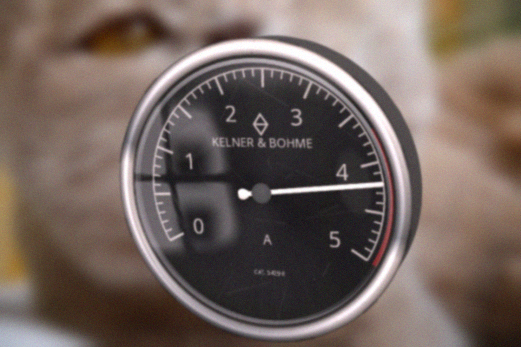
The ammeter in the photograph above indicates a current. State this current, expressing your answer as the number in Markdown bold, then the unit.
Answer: **4.2** A
